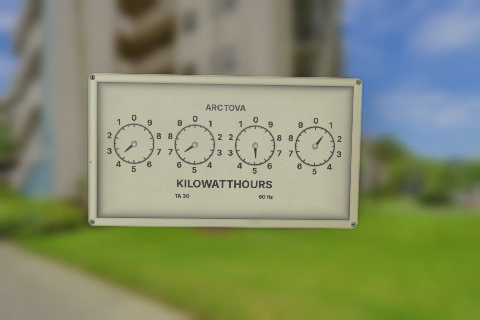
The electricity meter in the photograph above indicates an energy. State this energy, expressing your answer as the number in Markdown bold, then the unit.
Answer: **3651** kWh
